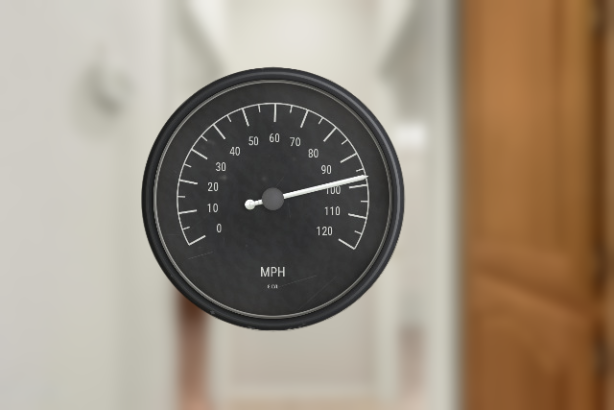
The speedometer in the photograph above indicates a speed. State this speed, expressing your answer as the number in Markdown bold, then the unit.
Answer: **97.5** mph
